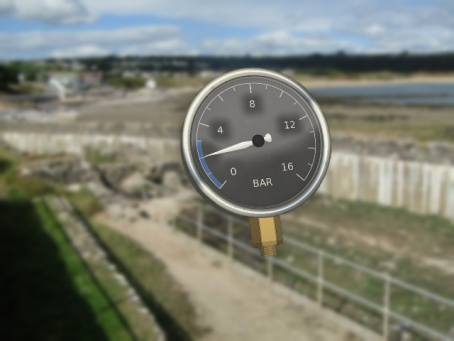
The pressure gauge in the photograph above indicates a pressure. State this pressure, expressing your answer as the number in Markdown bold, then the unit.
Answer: **2** bar
